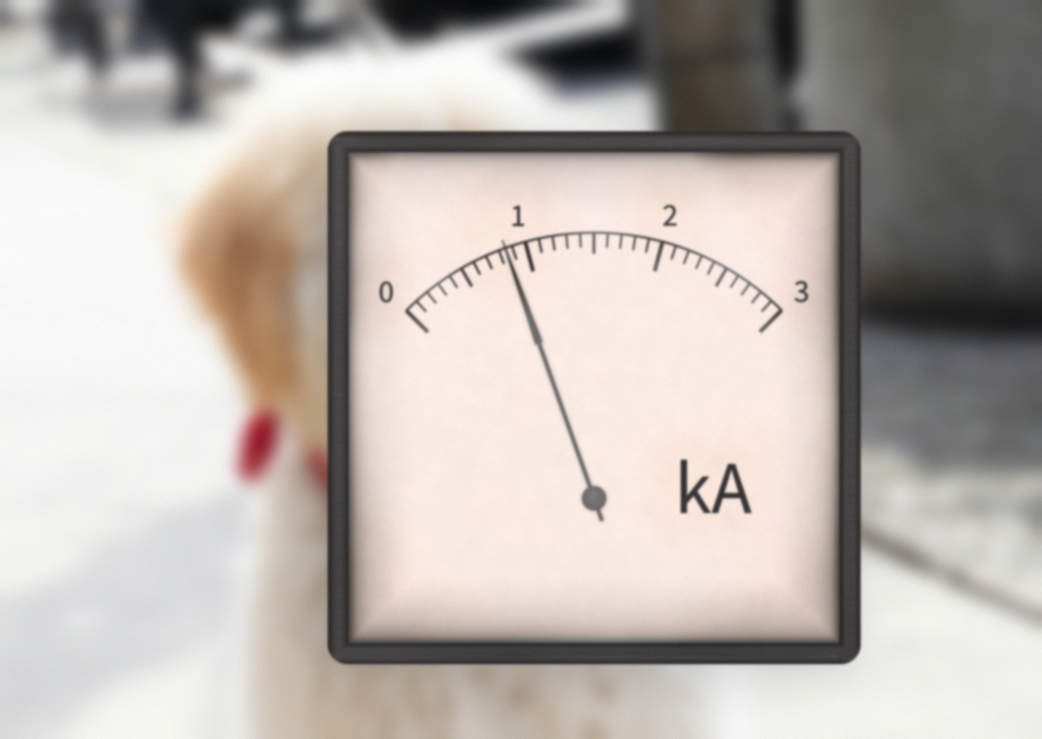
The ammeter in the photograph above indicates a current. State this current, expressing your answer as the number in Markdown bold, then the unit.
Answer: **0.85** kA
